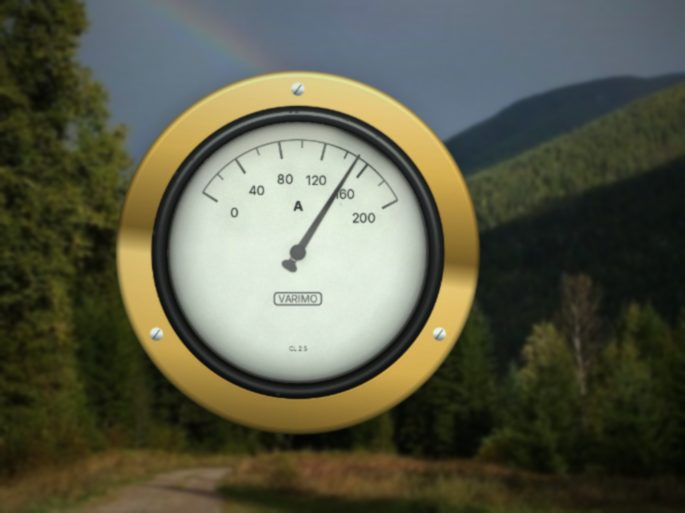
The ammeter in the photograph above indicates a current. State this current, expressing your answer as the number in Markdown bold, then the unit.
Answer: **150** A
